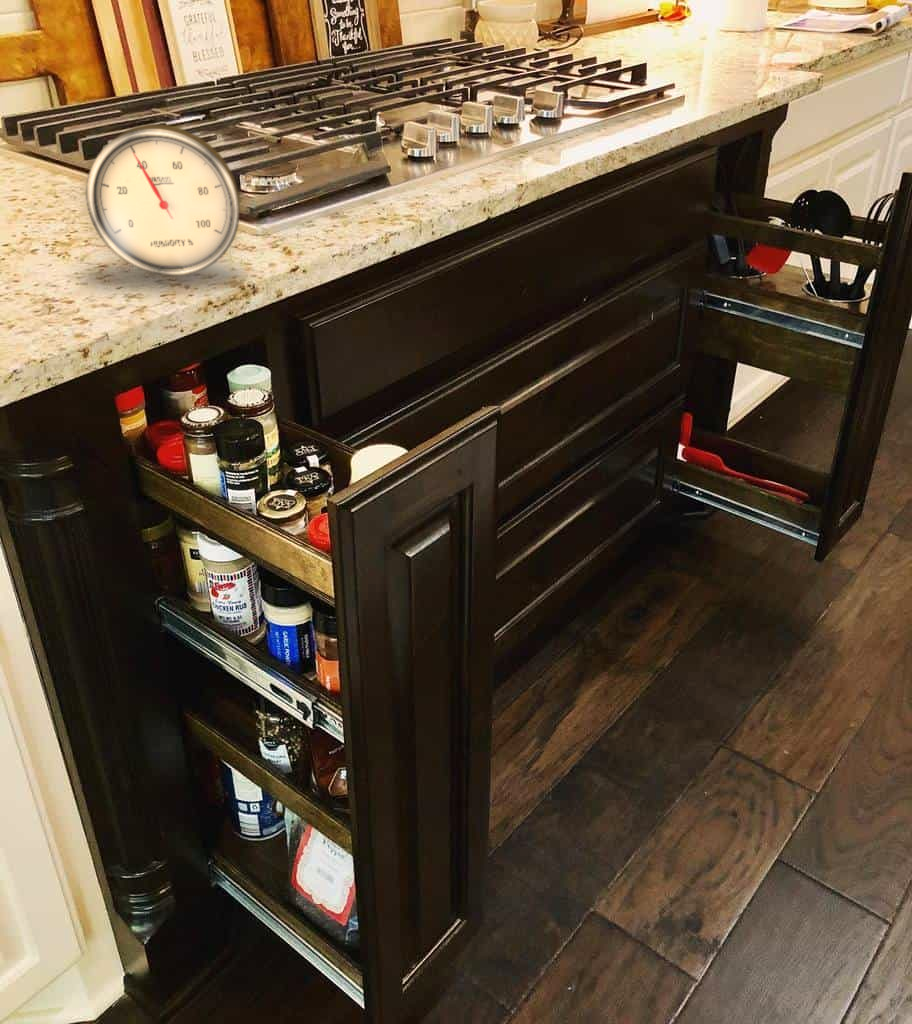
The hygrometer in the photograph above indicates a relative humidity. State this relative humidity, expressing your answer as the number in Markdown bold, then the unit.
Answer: **40** %
